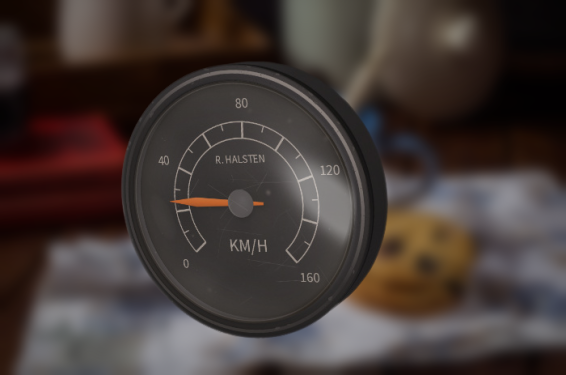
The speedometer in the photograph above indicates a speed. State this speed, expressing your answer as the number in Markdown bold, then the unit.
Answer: **25** km/h
